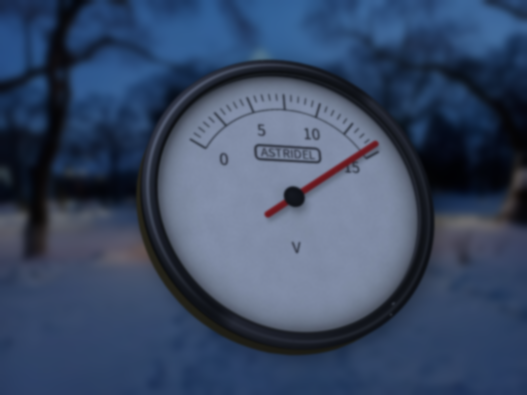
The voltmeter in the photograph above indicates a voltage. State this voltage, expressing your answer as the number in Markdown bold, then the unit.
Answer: **14.5** V
